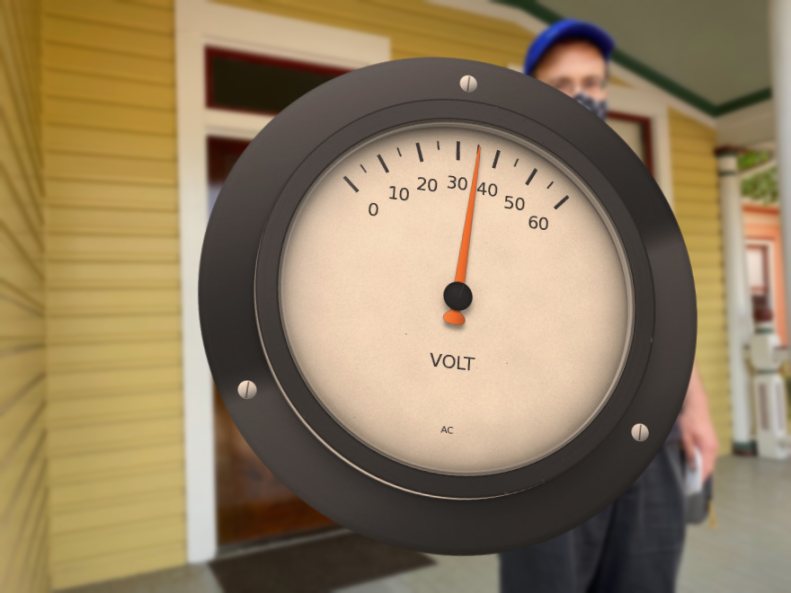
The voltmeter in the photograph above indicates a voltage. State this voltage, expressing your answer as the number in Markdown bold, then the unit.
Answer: **35** V
